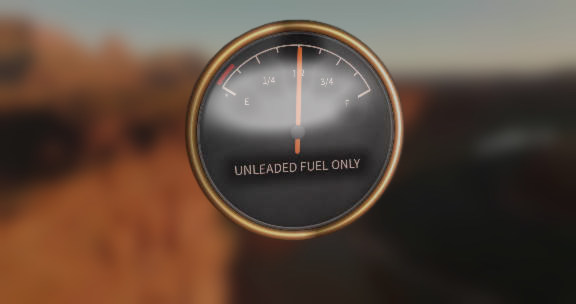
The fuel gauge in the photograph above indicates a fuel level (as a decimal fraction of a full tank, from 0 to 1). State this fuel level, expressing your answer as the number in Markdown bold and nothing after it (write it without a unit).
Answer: **0.5**
